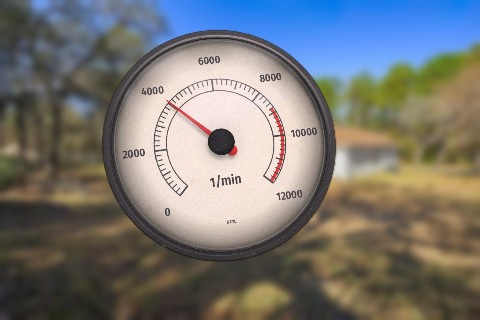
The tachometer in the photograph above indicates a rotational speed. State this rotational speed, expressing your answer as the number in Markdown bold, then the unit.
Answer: **4000** rpm
